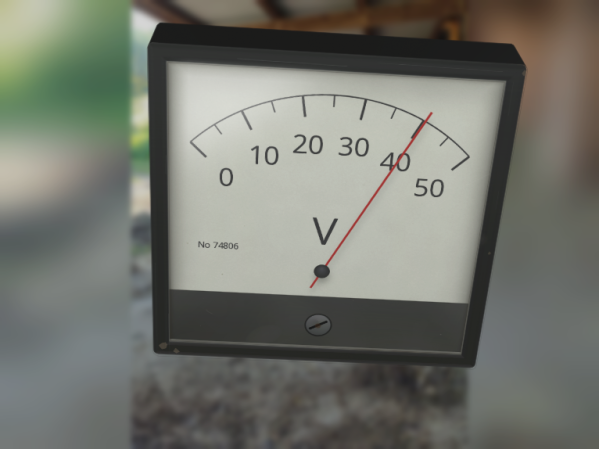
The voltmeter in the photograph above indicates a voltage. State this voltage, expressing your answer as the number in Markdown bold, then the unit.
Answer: **40** V
